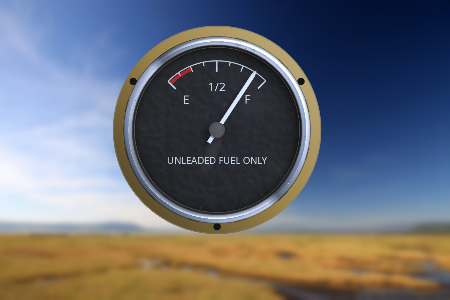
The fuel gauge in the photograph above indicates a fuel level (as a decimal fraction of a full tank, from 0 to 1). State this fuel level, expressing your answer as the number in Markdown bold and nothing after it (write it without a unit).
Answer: **0.875**
